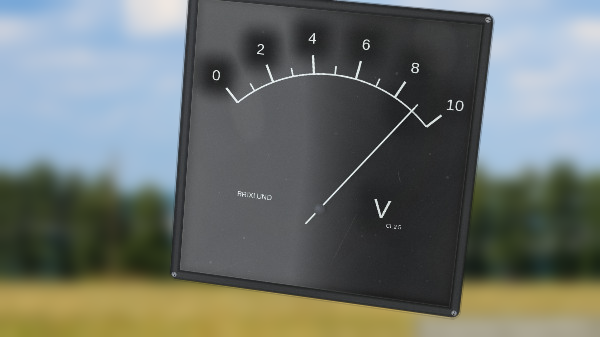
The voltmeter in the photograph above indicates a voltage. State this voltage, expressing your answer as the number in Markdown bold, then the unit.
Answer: **9** V
